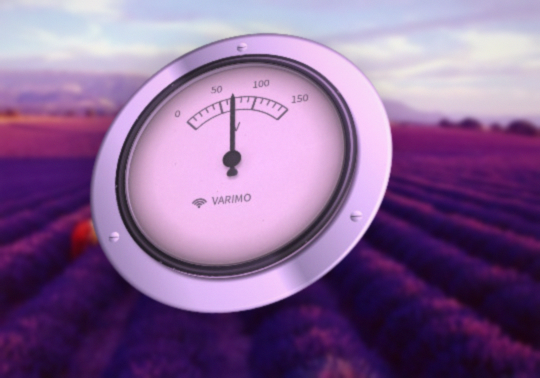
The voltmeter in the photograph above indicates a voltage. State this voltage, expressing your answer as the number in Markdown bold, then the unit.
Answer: **70** V
